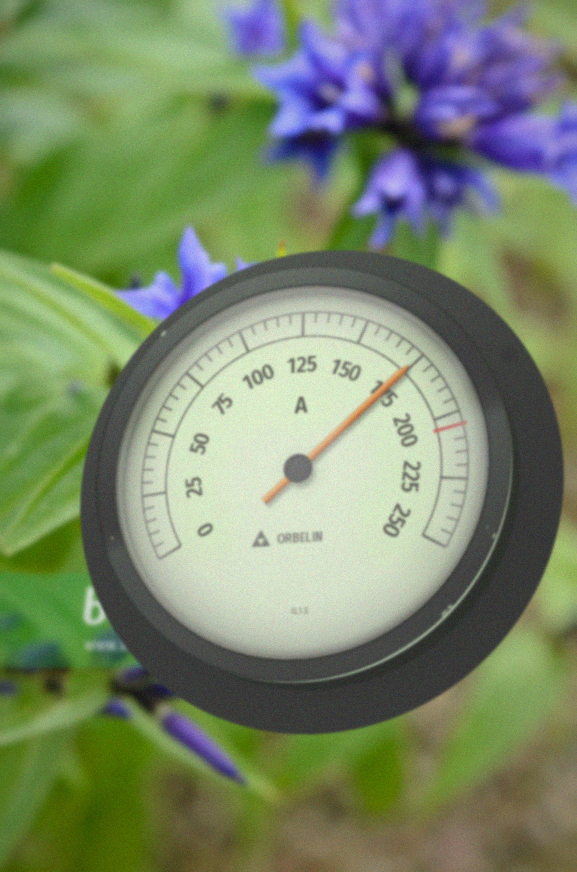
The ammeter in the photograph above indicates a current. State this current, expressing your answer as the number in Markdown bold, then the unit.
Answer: **175** A
